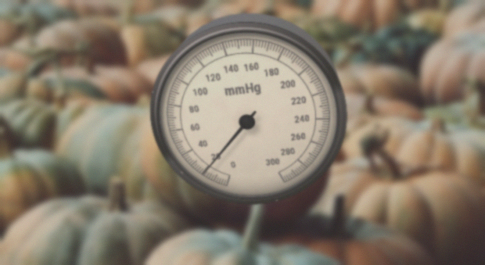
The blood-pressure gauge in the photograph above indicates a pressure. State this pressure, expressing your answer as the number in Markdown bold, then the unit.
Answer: **20** mmHg
